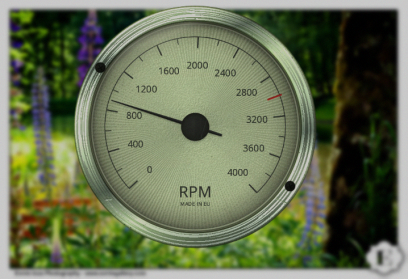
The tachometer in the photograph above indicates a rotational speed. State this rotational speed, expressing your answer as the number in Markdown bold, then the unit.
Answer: **900** rpm
